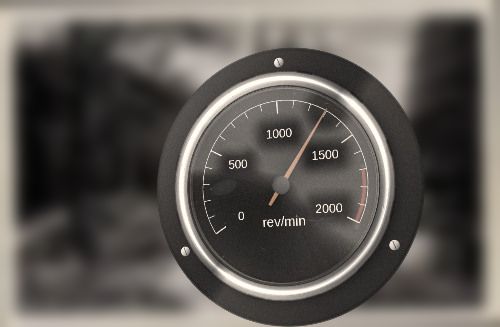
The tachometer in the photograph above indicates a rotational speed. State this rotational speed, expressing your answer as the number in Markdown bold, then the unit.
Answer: **1300** rpm
